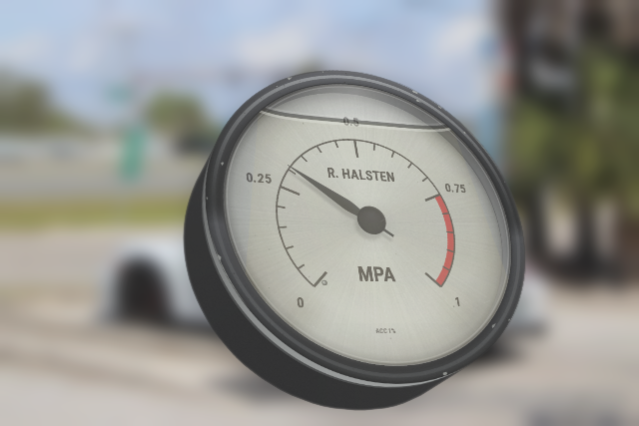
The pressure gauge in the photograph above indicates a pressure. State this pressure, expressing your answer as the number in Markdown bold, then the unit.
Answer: **0.3** MPa
